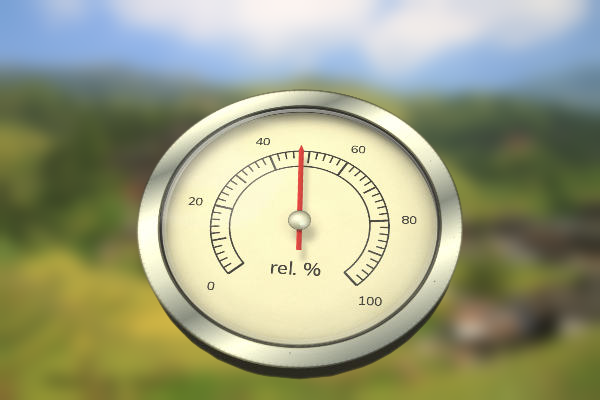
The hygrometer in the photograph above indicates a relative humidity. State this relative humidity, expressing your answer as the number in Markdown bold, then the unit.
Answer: **48** %
